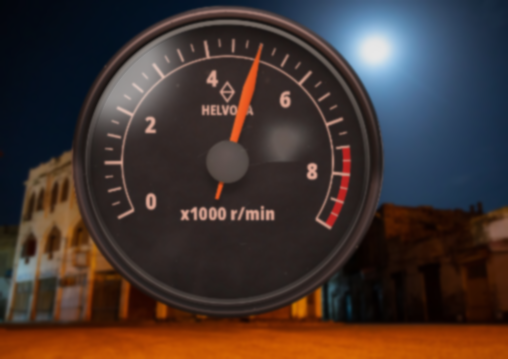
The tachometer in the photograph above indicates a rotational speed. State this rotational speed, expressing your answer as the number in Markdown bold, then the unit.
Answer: **5000** rpm
